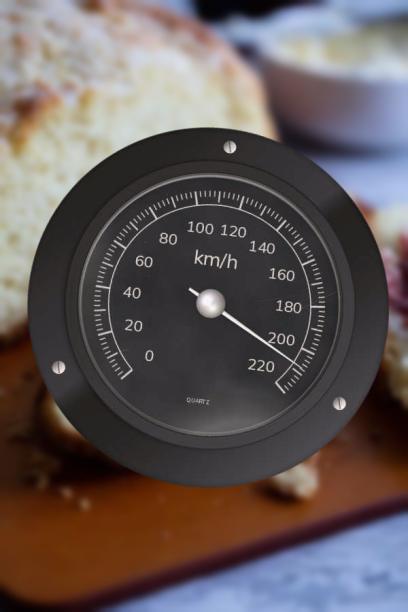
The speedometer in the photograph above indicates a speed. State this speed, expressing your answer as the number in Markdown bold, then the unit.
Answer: **208** km/h
